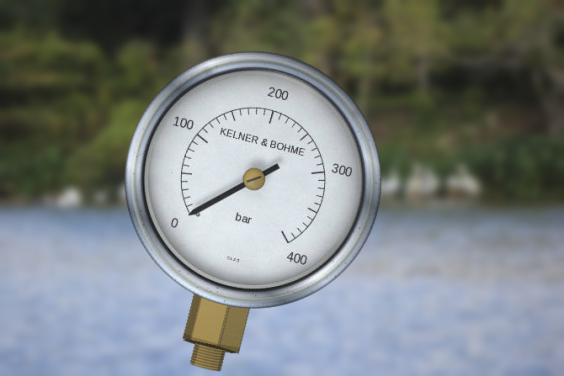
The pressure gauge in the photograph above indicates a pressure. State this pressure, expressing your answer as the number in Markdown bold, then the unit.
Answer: **0** bar
